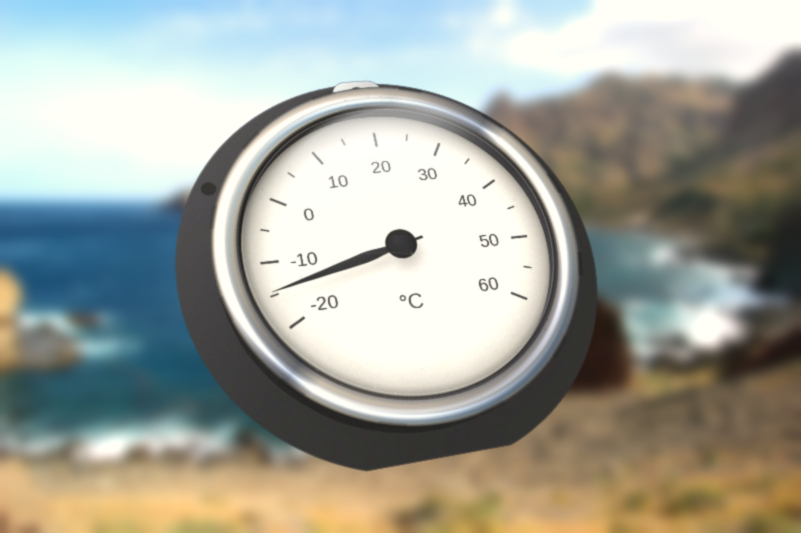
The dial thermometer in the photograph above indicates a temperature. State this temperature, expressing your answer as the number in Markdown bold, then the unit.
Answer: **-15** °C
